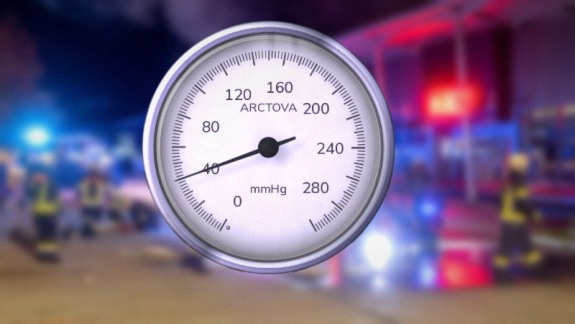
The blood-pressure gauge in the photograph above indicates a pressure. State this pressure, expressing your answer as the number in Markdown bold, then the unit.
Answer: **40** mmHg
